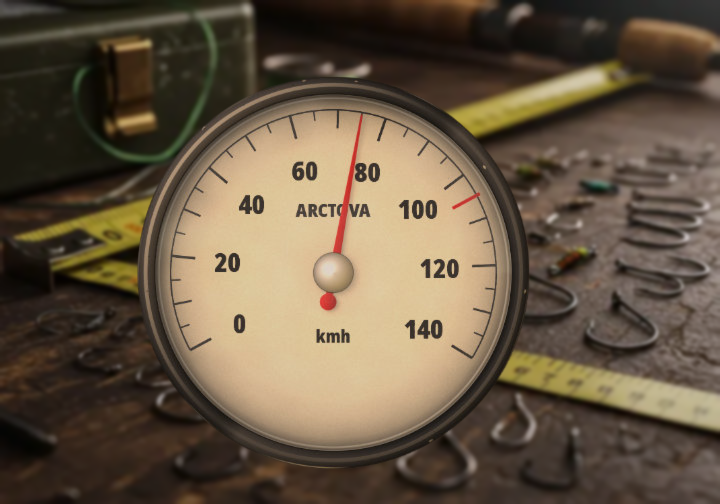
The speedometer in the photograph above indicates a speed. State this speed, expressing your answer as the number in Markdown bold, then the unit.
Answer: **75** km/h
